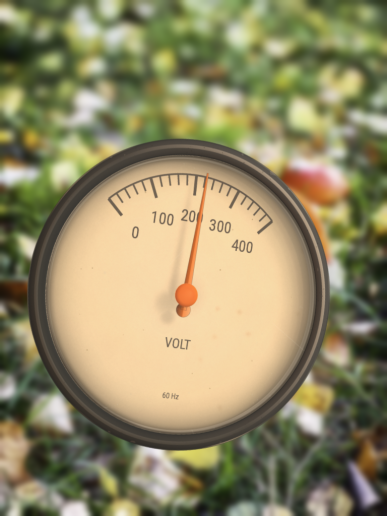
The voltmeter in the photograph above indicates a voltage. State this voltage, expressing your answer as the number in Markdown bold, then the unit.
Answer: **220** V
